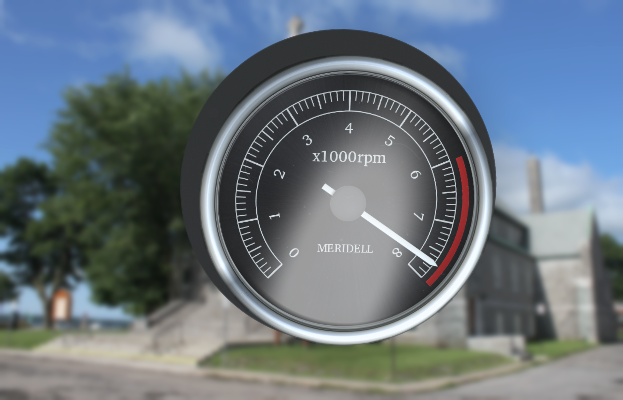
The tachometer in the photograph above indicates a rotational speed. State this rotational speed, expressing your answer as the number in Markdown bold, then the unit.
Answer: **7700** rpm
